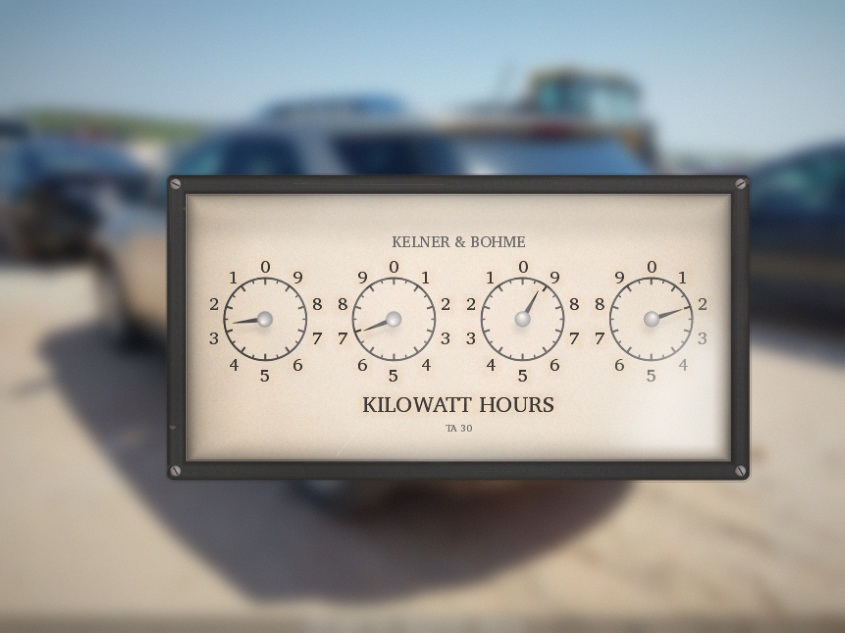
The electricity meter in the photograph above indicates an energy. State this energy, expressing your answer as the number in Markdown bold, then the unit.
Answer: **2692** kWh
